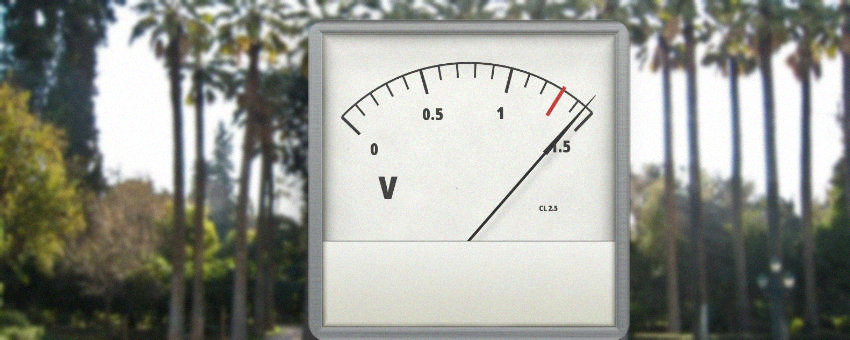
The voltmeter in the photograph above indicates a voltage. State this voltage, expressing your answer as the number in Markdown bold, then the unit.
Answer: **1.45** V
